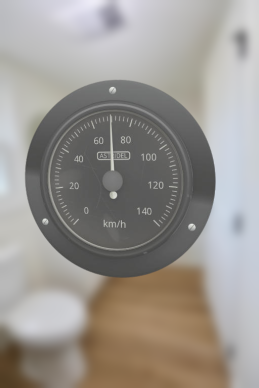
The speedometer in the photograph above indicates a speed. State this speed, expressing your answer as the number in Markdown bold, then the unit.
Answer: **70** km/h
